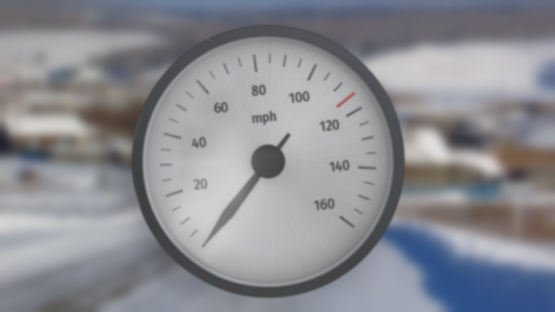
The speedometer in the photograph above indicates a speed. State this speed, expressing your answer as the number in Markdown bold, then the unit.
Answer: **0** mph
